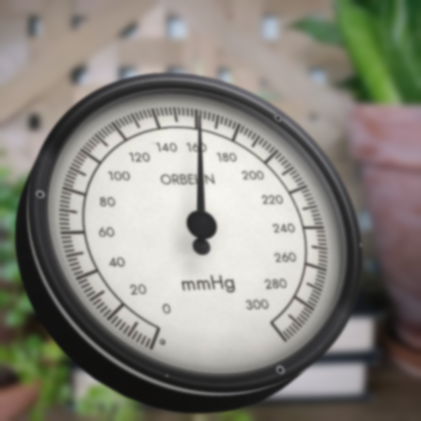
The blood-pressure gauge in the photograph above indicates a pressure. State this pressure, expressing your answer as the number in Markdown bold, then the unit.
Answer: **160** mmHg
